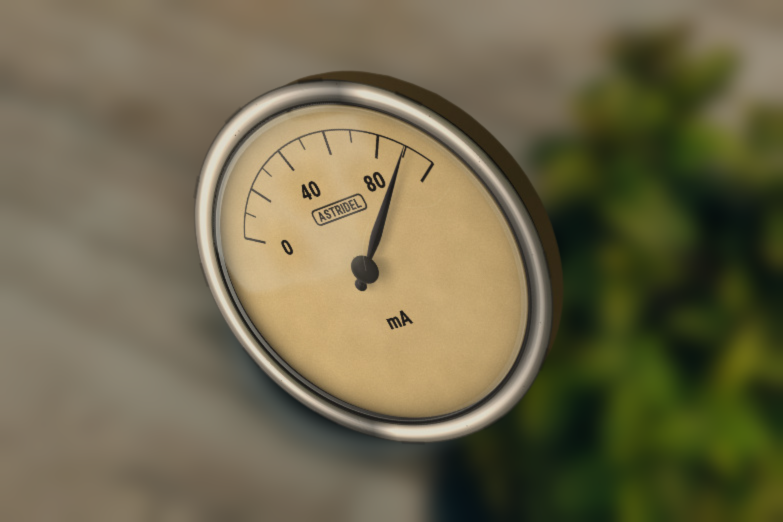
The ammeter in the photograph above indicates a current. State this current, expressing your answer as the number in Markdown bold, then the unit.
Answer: **90** mA
